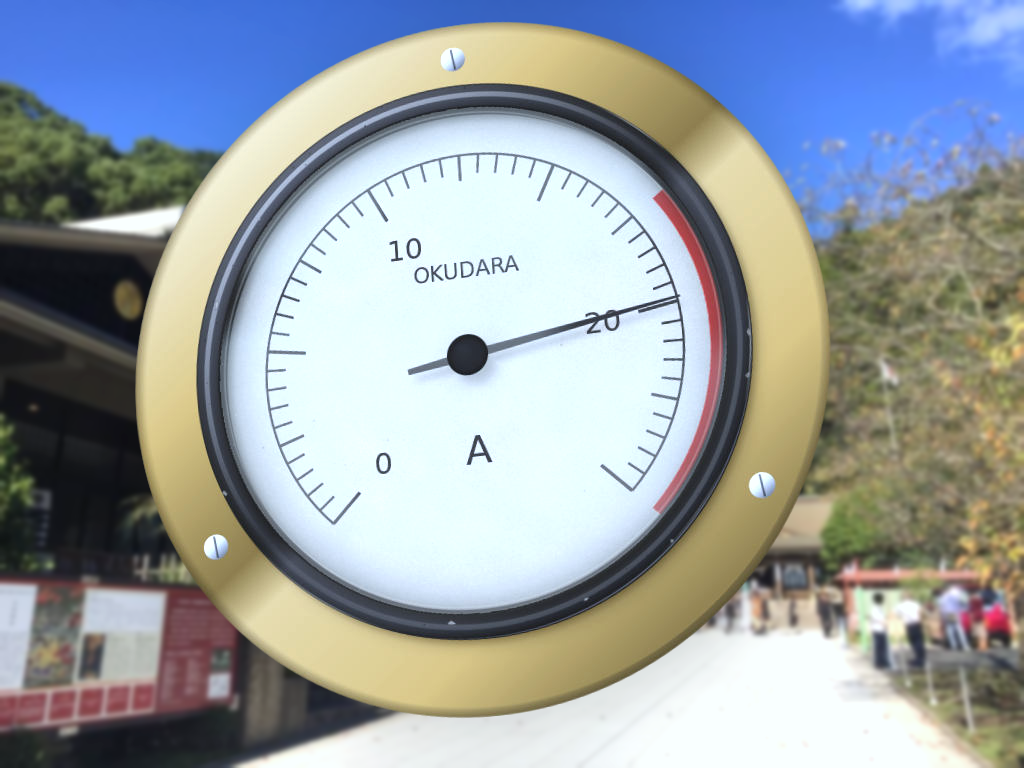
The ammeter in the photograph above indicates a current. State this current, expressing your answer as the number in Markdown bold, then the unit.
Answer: **20** A
